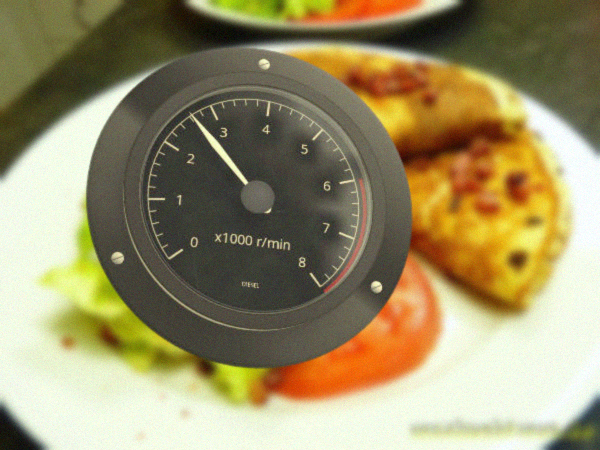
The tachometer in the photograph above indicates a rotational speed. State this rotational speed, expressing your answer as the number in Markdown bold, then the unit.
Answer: **2600** rpm
